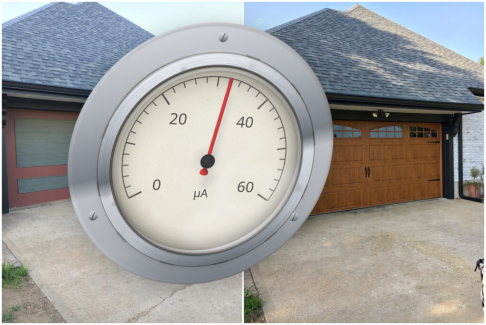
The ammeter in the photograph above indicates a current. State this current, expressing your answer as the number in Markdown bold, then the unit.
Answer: **32** µA
